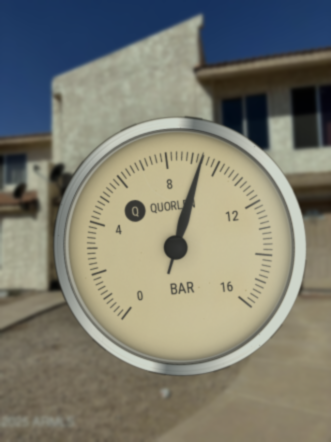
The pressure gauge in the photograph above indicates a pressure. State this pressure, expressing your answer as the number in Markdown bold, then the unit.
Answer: **9.4** bar
